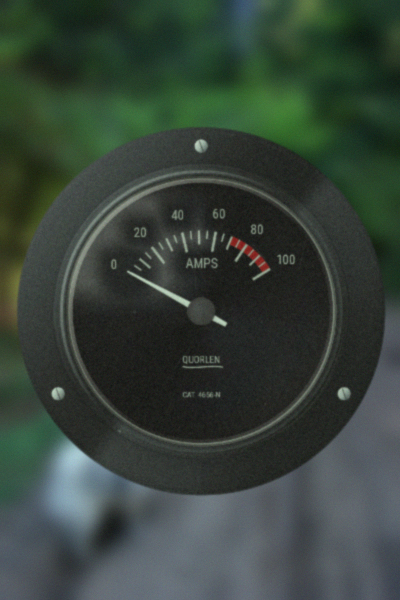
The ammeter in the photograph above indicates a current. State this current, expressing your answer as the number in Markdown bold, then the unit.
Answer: **0** A
